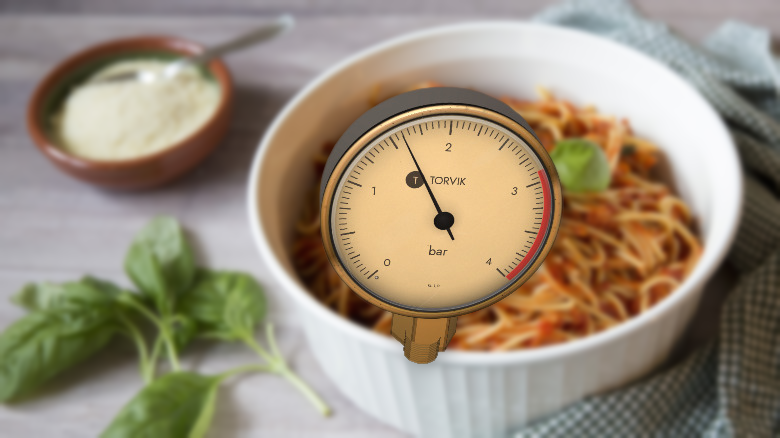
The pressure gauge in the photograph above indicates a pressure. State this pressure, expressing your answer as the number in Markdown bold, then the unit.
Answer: **1.6** bar
